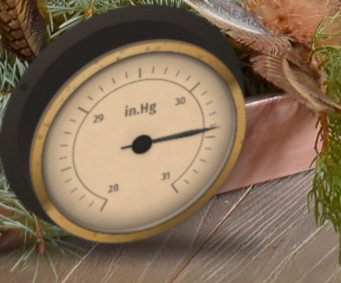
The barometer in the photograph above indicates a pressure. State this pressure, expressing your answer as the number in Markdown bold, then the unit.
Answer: **30.4** inHg
